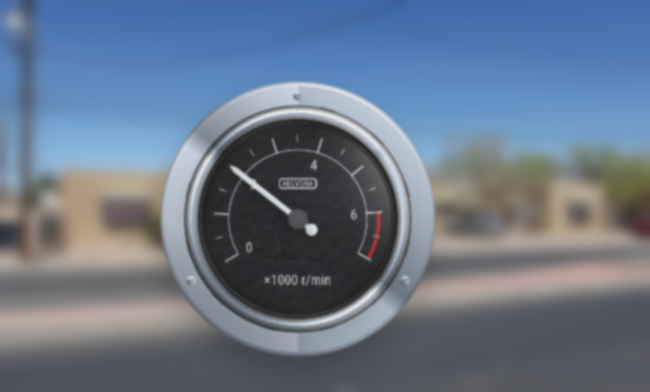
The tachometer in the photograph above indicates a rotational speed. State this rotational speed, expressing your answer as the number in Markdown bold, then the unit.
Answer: **2000** rpm
